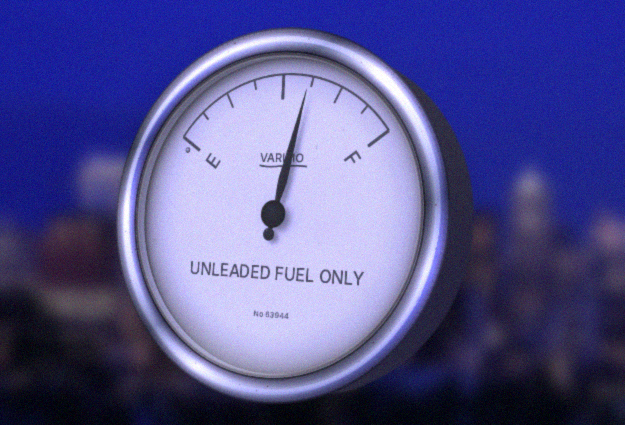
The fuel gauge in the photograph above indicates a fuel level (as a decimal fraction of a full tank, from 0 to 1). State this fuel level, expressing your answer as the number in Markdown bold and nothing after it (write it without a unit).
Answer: **0.625**
